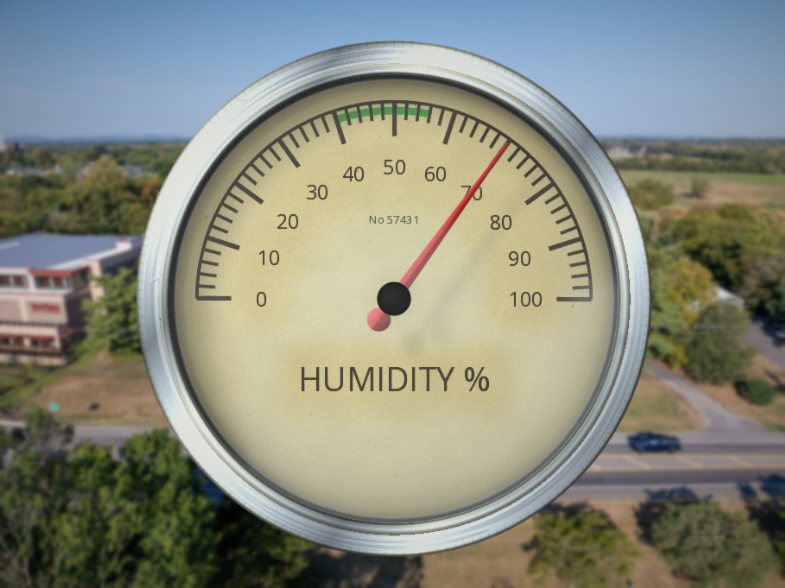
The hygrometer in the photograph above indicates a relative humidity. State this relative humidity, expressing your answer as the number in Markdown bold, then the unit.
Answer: **70** %
